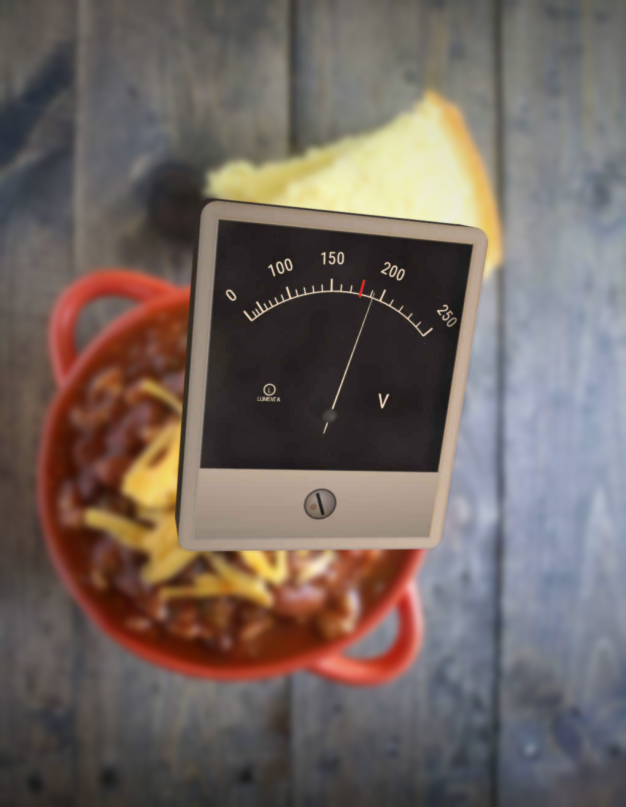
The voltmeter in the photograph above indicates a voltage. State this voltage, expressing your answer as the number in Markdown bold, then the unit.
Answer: **190** V
